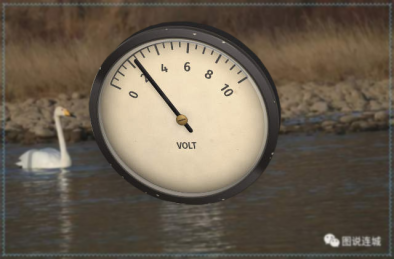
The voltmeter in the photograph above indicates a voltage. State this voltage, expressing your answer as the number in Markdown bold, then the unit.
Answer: **2.5** V
